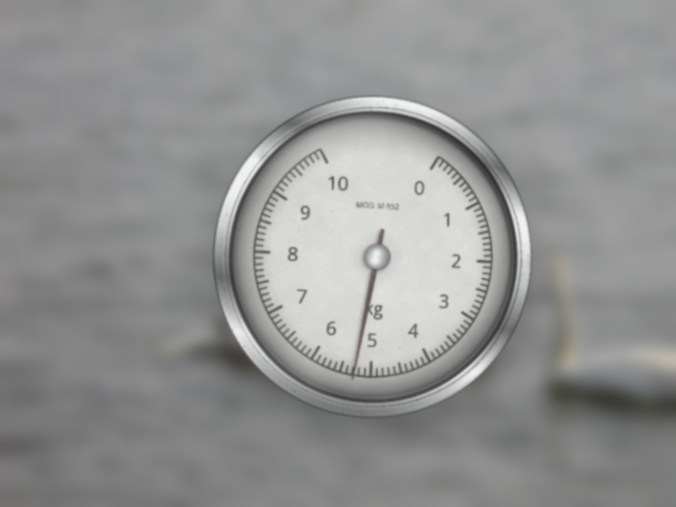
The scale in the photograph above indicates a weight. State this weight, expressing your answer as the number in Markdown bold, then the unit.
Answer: **5.3** kg
